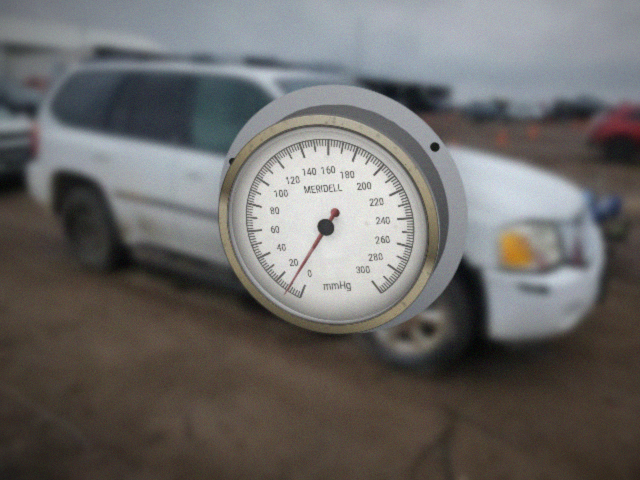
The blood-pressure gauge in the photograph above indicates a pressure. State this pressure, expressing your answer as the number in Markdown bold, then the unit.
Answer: **10** mmHg
